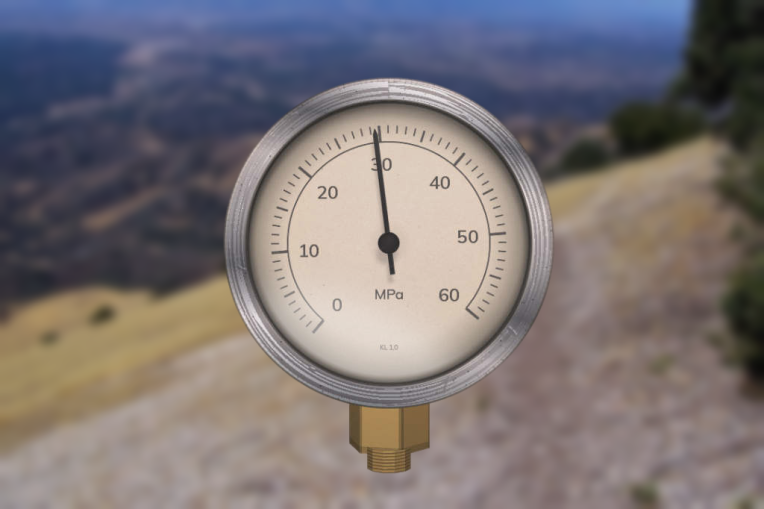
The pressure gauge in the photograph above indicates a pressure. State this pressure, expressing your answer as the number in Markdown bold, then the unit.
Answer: **29.5** MPa
